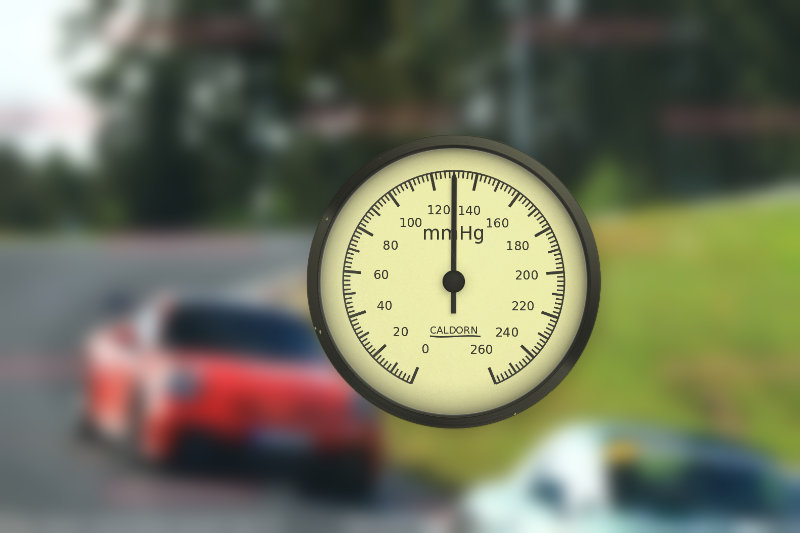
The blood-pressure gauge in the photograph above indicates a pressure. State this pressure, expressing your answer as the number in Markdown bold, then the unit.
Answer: **130** mmHg
